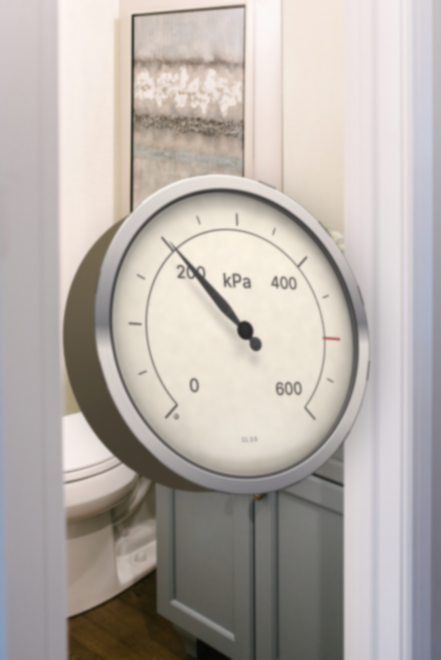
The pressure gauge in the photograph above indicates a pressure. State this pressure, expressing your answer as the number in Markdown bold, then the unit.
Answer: **200** kPa
